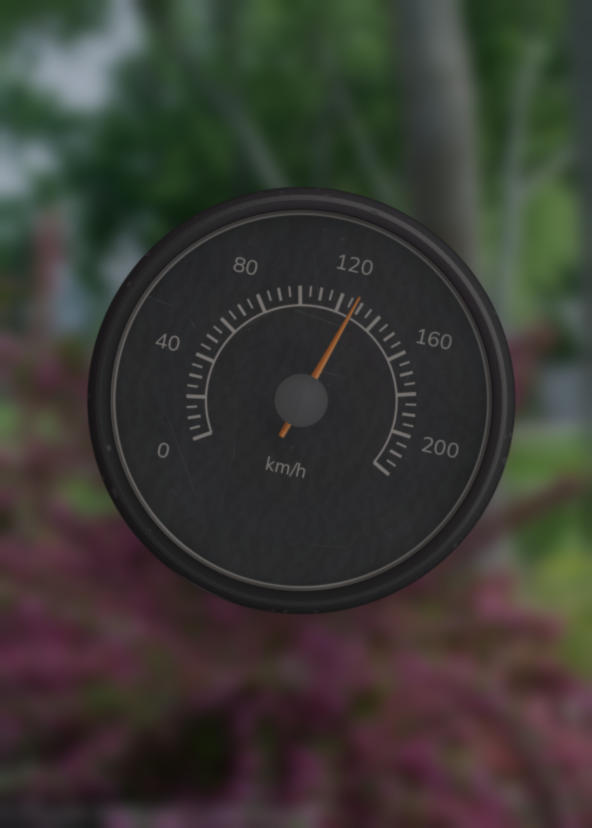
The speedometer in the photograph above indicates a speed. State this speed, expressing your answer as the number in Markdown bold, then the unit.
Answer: **127.5** km/h
